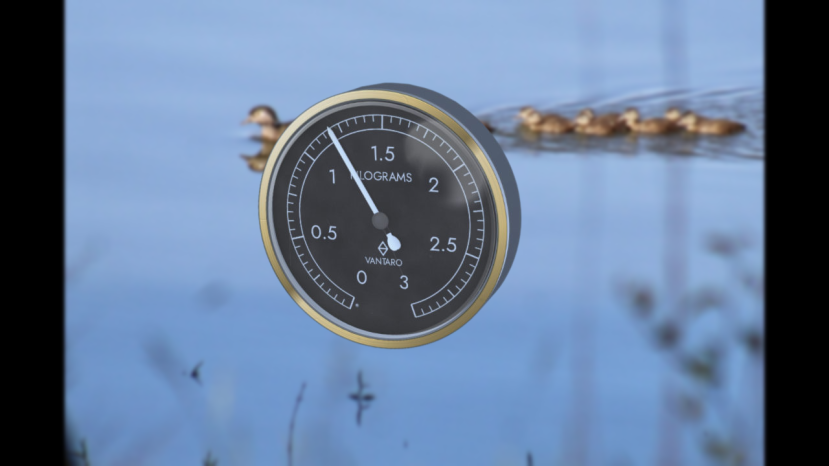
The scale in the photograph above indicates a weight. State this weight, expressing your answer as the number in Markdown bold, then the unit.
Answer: **1.2** kg
